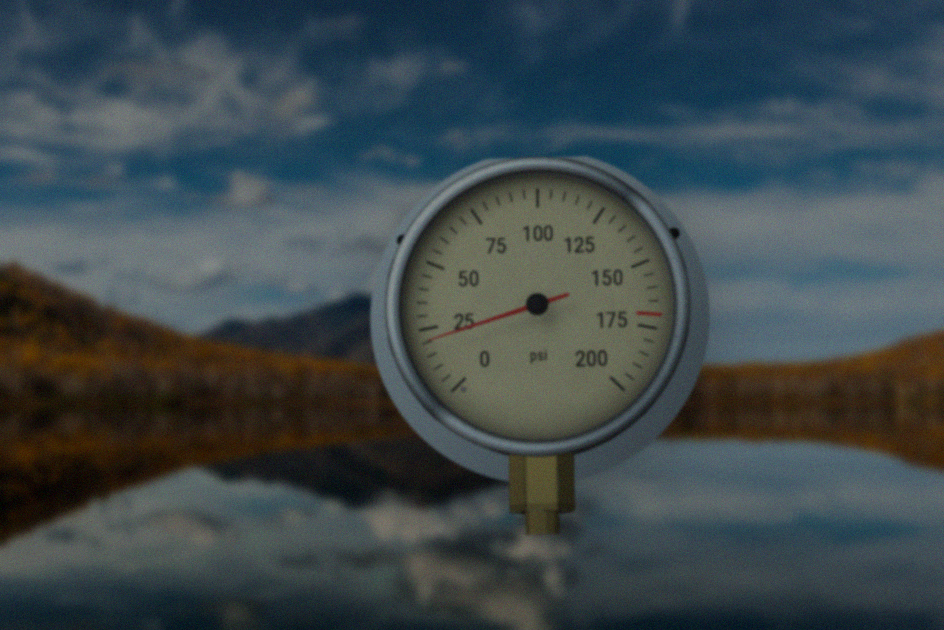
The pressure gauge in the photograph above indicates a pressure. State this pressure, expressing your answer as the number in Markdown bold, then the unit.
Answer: **20** psi
